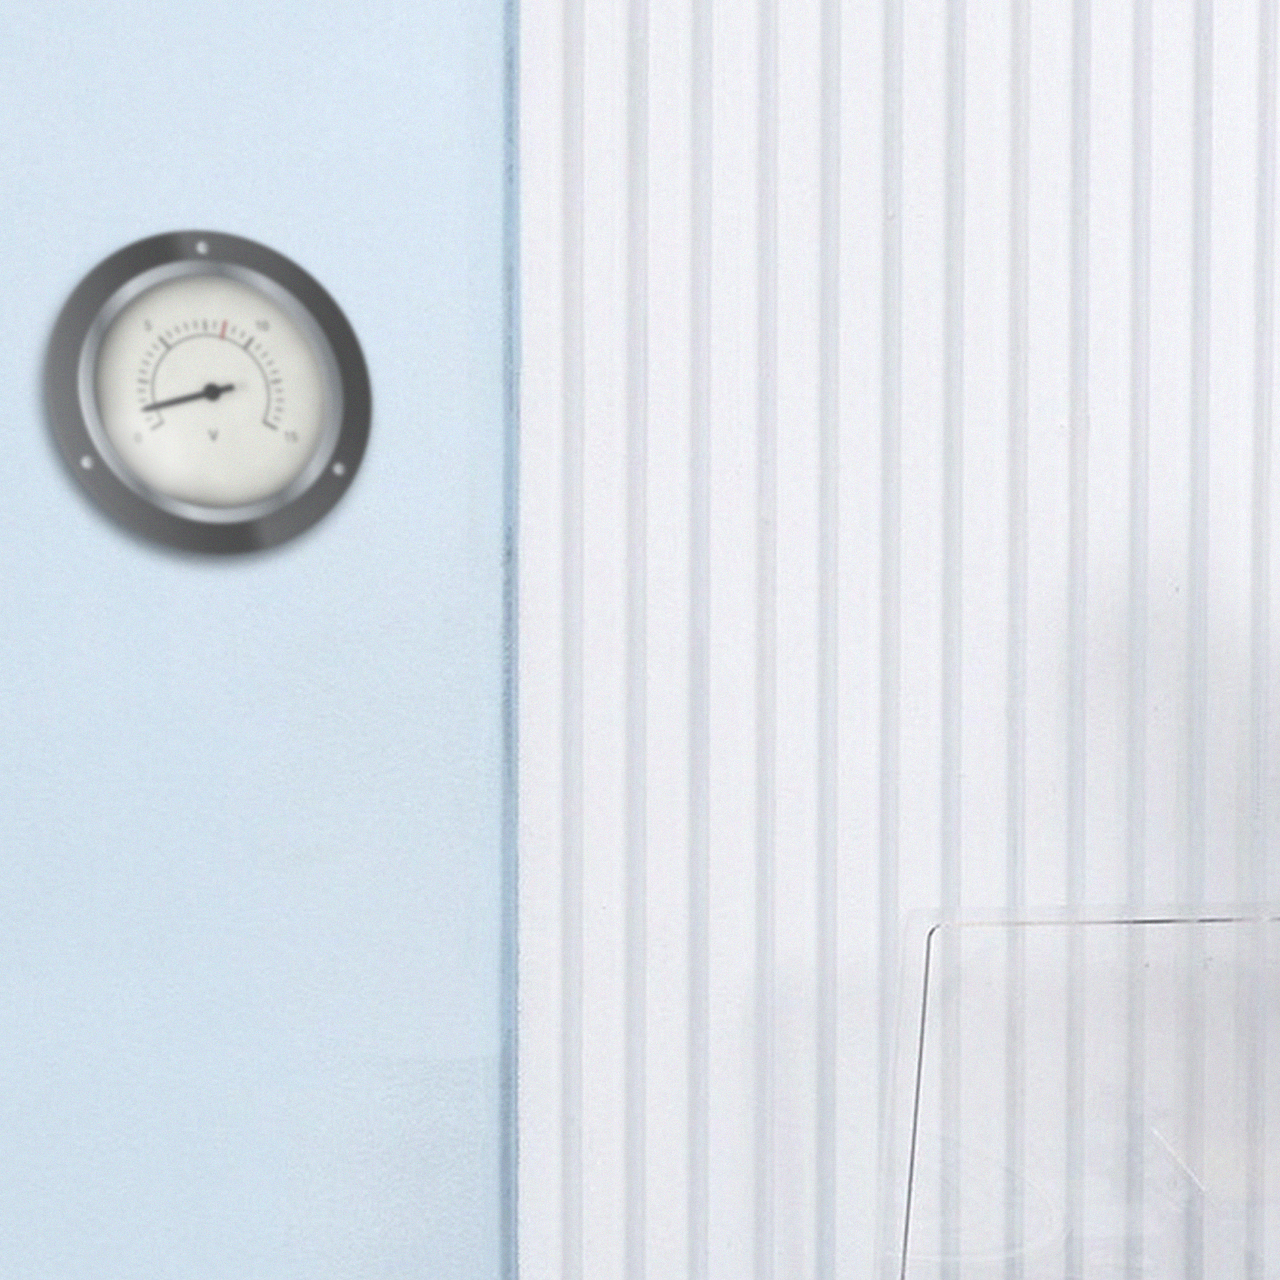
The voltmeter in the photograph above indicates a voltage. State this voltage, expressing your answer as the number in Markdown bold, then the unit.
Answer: **1** V
